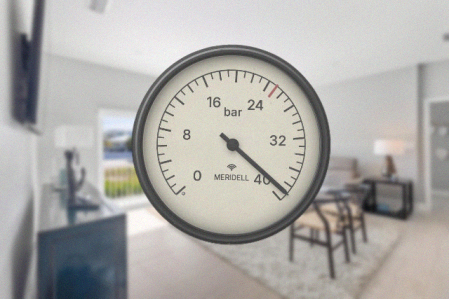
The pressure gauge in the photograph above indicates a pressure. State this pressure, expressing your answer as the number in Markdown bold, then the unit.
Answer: **39** bar
